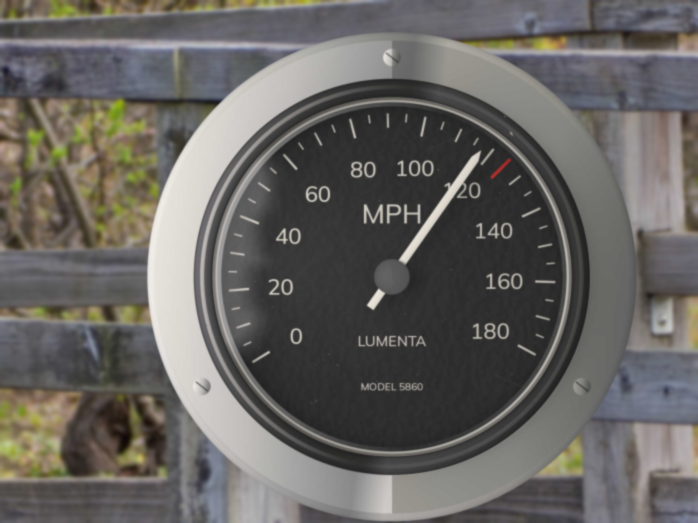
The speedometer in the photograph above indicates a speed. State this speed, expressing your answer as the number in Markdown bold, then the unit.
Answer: **117.5** mph
